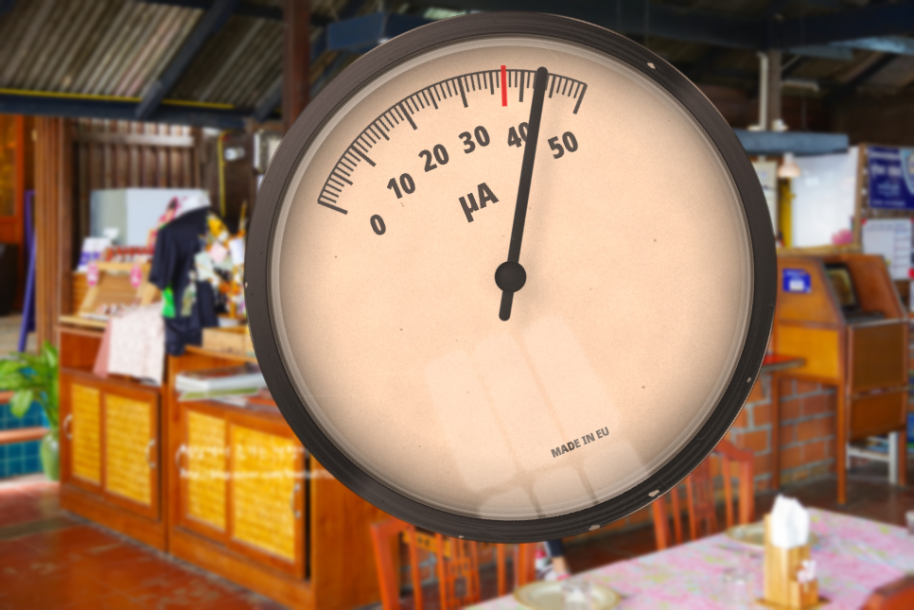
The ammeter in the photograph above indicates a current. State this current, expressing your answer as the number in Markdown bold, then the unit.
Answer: **43** µA
